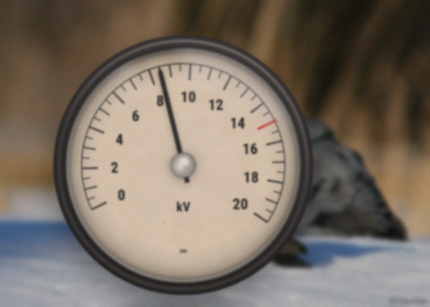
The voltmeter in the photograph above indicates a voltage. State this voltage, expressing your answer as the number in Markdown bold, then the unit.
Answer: **8.5** kV
